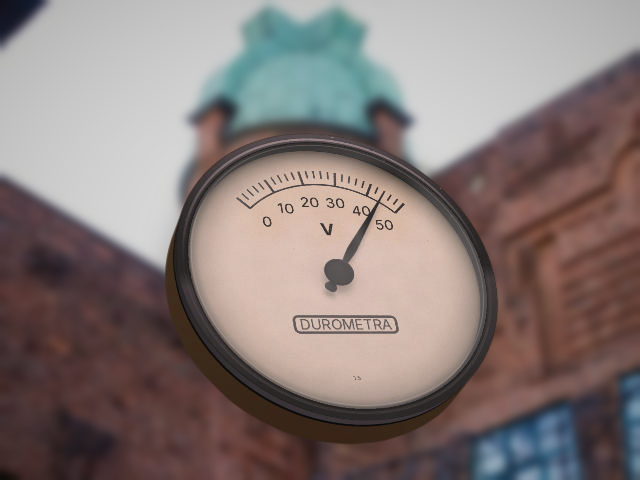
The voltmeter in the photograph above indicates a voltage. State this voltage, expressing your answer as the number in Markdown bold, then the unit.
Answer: **44** V
